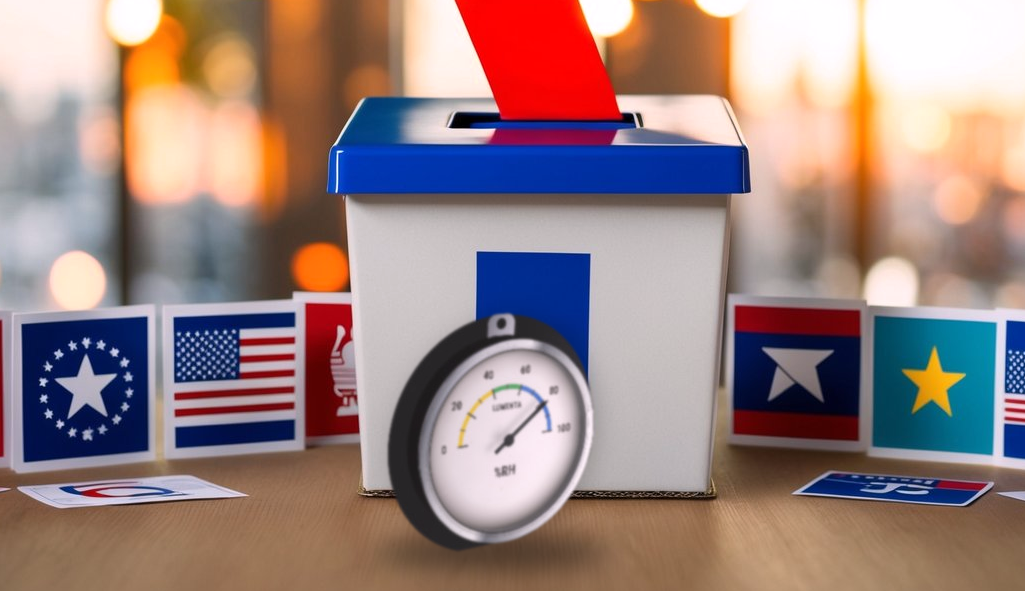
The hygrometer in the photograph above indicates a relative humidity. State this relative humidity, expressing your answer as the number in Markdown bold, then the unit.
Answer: **80** %
